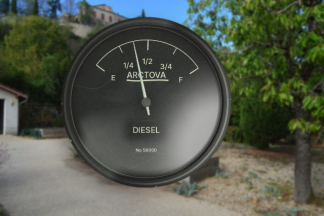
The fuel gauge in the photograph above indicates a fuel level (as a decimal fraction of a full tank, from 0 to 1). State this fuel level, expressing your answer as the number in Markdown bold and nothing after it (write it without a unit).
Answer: **0.375**
